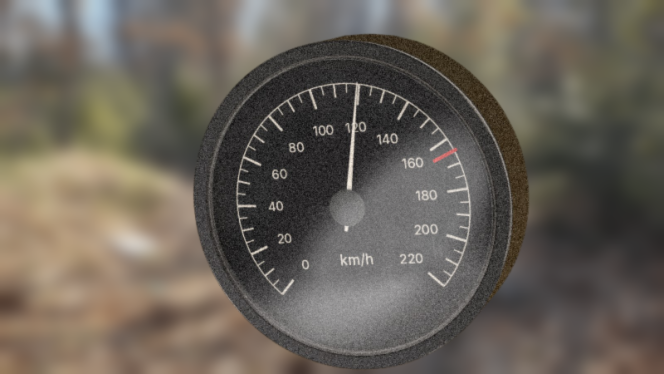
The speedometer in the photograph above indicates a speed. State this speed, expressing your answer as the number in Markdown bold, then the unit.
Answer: **120** km/h
